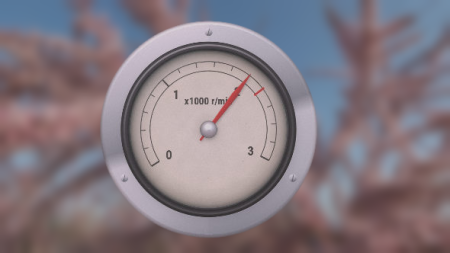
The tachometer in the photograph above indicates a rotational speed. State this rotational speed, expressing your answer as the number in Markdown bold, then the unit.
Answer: **2000** rpm
